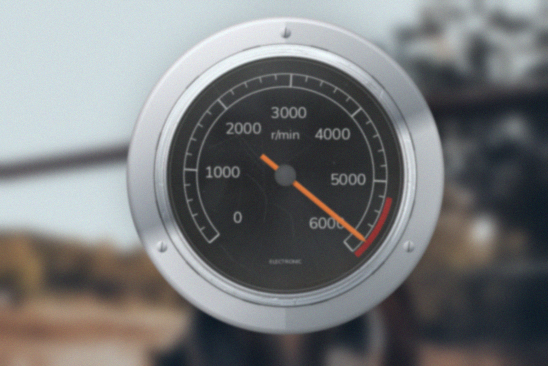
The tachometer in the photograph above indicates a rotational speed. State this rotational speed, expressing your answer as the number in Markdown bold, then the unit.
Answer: **5800** rpm
